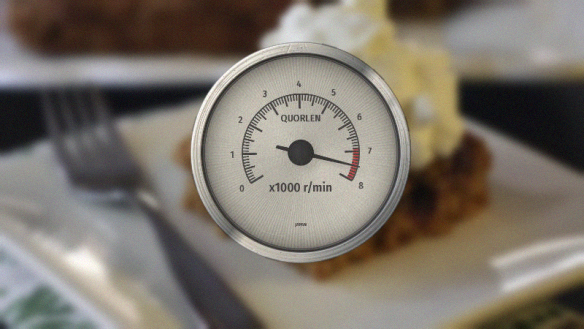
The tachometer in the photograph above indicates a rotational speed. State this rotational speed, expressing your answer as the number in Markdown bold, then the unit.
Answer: **7500** rpm
